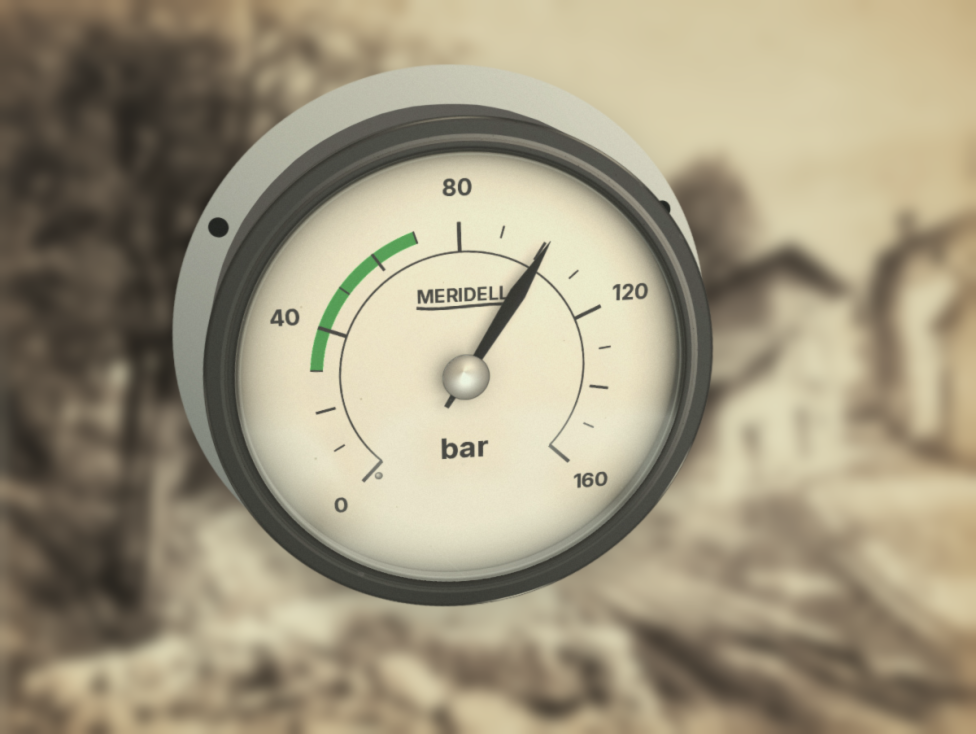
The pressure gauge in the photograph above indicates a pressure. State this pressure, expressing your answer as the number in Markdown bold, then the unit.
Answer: **100** bar
